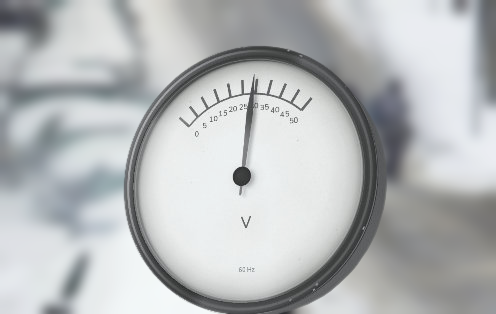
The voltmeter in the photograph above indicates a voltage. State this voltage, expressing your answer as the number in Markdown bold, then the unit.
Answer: **30** V
